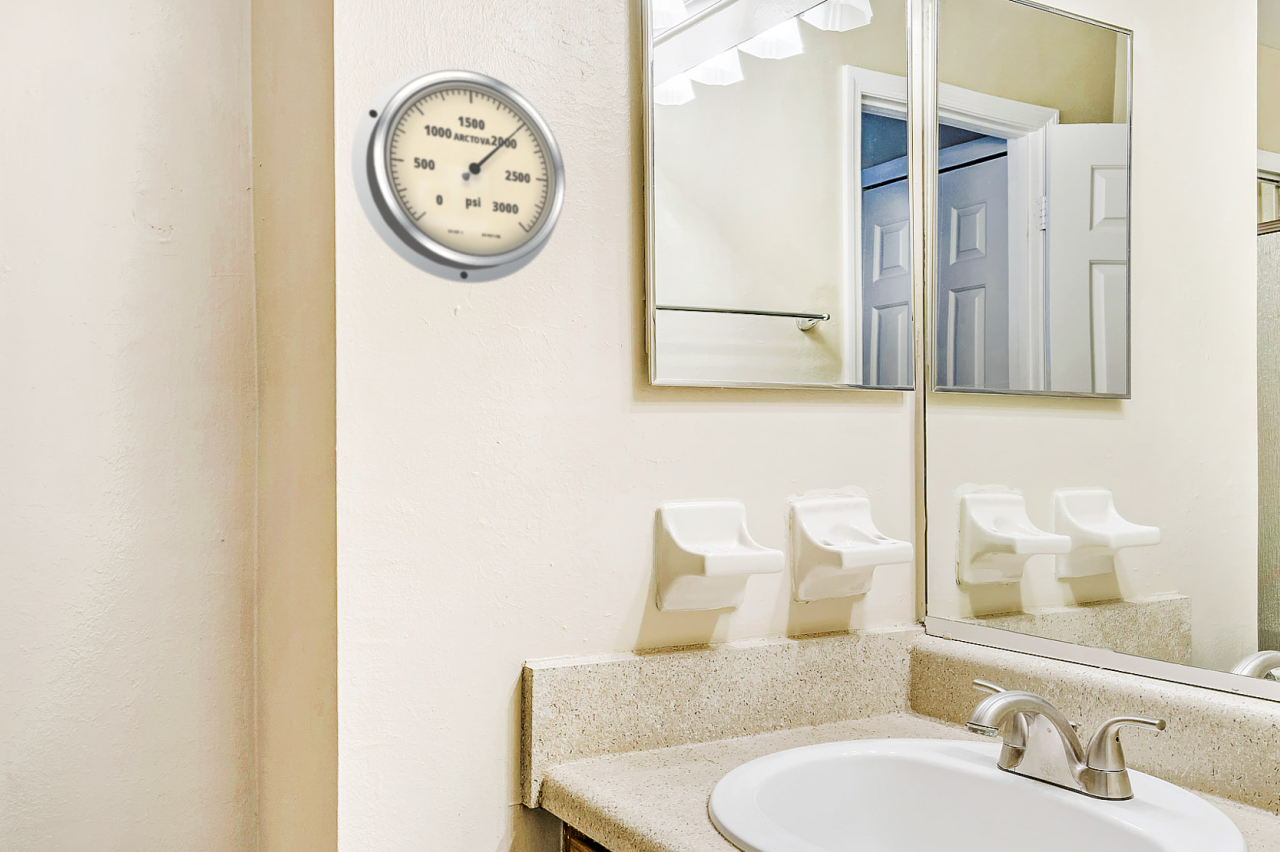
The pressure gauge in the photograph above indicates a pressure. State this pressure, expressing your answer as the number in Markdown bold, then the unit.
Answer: **2000** psi
